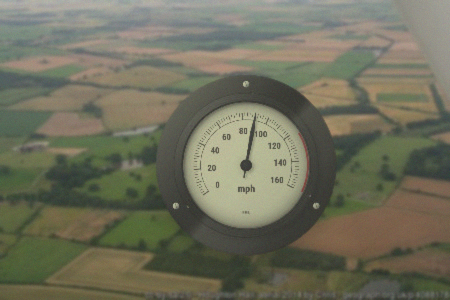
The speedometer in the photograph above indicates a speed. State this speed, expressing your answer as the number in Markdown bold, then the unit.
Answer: **90** mph
